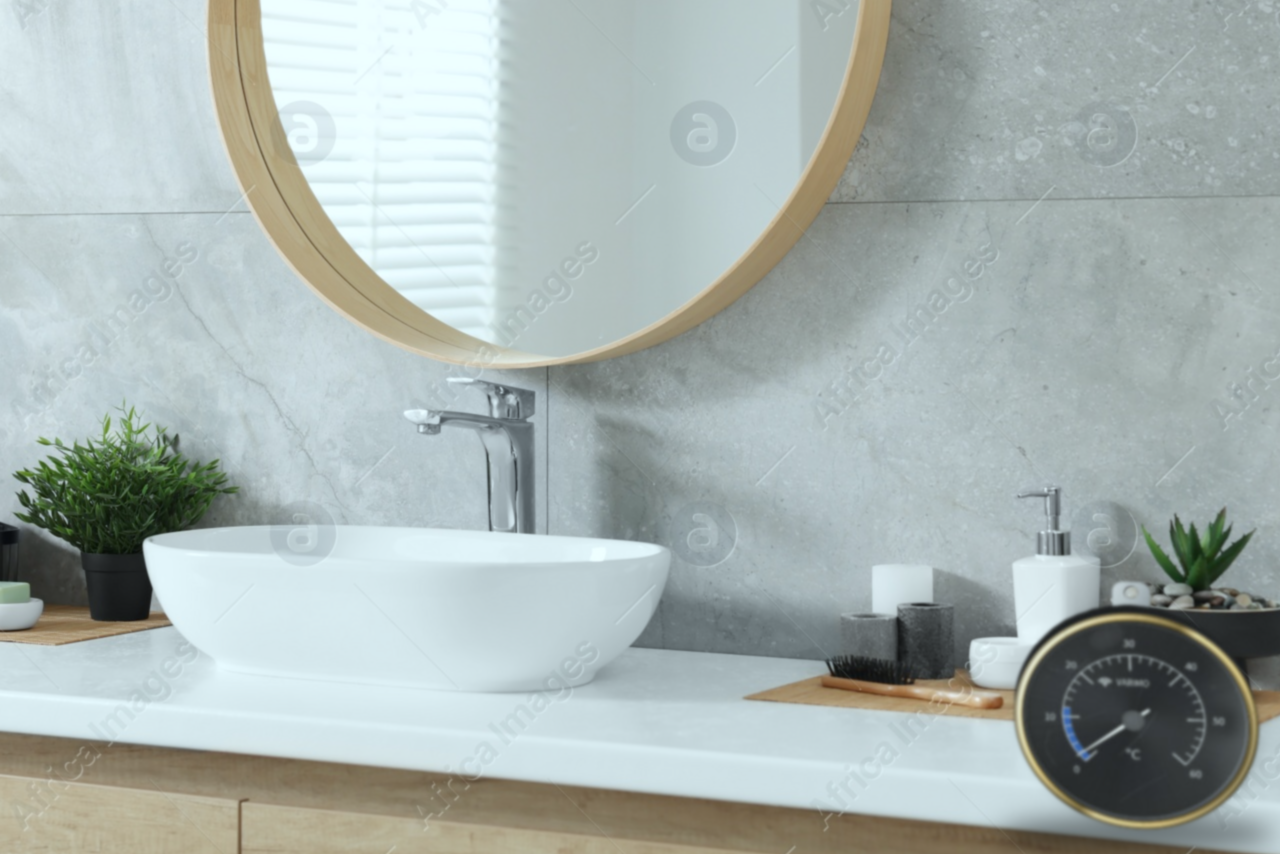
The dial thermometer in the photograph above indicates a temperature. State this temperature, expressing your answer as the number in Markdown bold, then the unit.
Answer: **2** °C
